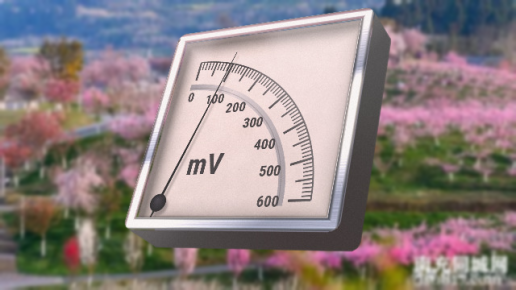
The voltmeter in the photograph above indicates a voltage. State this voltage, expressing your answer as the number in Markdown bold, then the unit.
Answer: **100** mV
